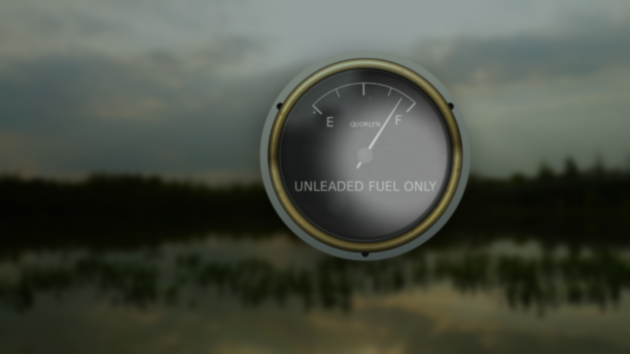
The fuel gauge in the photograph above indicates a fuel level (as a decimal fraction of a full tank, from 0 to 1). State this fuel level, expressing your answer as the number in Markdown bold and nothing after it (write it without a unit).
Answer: **0.875**
